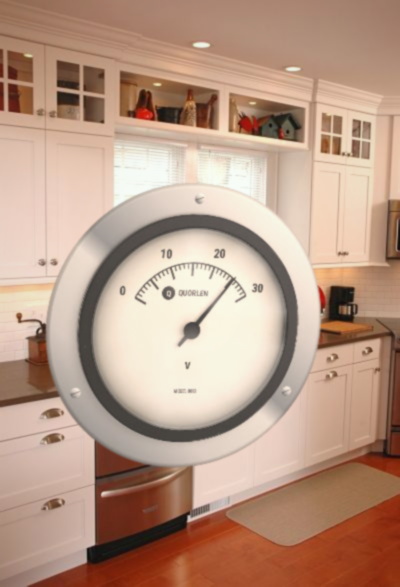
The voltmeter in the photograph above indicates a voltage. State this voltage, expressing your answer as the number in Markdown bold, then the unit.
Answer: **25** V
